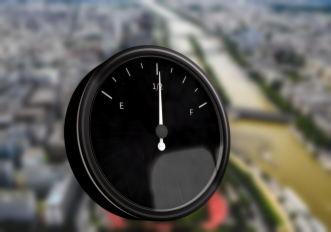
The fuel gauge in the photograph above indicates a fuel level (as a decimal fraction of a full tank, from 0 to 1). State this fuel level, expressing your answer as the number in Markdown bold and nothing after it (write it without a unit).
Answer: **0.5**
